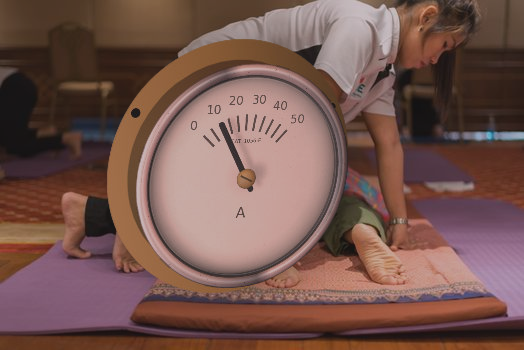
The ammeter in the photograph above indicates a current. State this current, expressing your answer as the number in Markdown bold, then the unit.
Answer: **10** A
